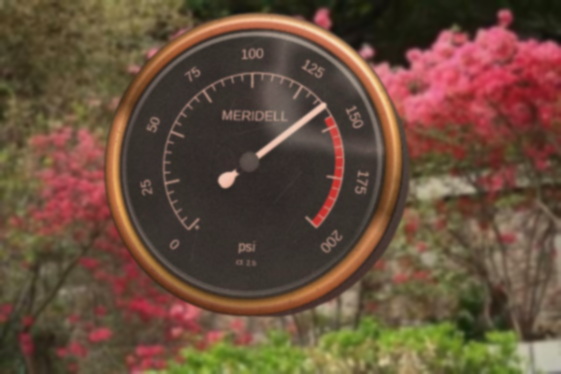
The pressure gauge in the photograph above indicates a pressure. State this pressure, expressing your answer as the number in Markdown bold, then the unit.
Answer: **140** psi
